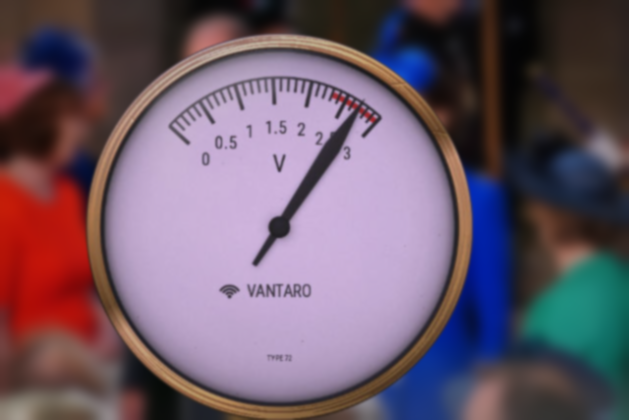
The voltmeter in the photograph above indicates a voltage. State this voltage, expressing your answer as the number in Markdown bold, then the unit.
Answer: **2.7** V
